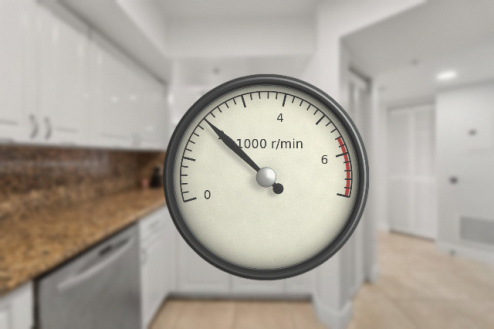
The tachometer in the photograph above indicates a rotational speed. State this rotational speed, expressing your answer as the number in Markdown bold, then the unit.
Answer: **2000** rpm
